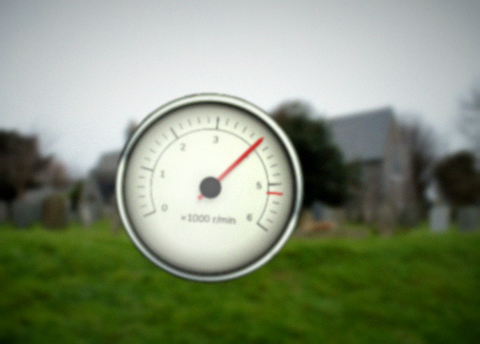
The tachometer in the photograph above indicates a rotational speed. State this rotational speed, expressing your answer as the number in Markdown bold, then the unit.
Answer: **4000** rpm
